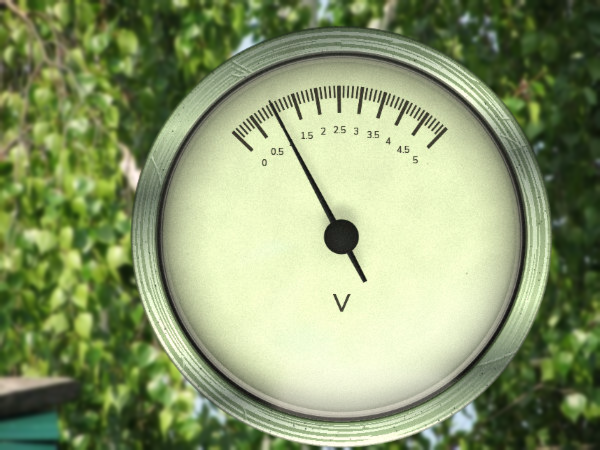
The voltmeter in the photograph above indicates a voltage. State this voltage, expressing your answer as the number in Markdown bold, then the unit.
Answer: **1** V
